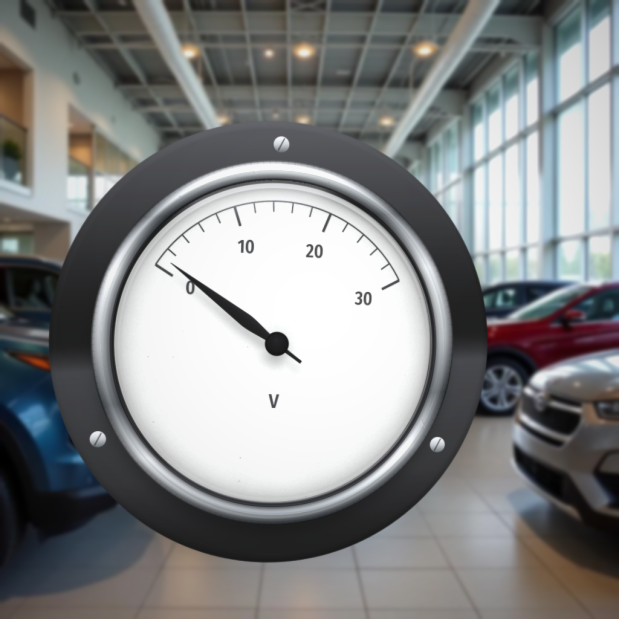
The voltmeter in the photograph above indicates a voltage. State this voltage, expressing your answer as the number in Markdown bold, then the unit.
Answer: **1** V
